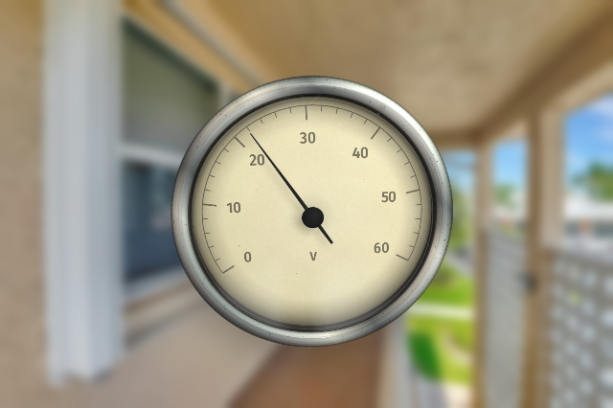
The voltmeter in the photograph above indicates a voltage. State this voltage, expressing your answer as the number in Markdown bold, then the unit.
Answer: **22** V
